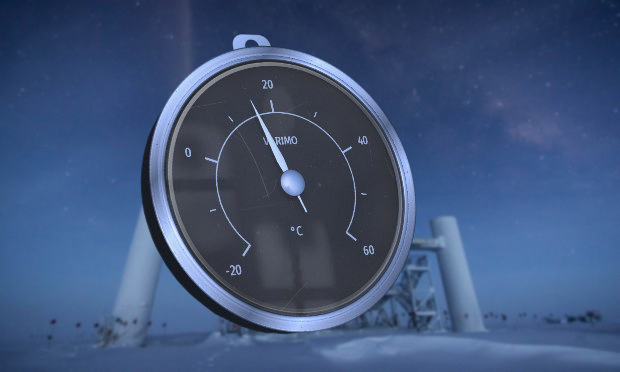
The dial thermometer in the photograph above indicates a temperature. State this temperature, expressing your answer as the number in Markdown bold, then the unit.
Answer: **15** °C
